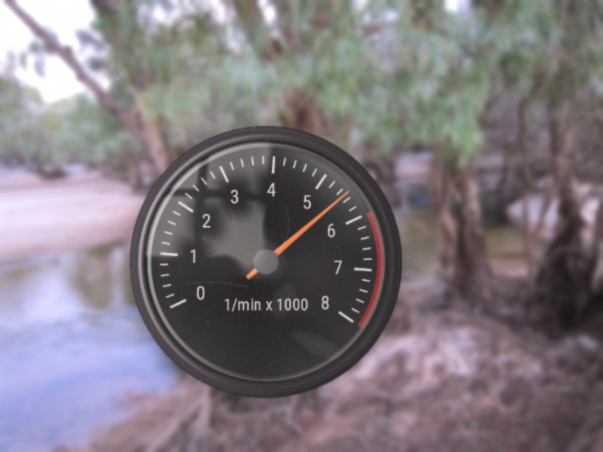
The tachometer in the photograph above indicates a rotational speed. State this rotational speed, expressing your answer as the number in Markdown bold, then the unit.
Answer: **5500** rpm
